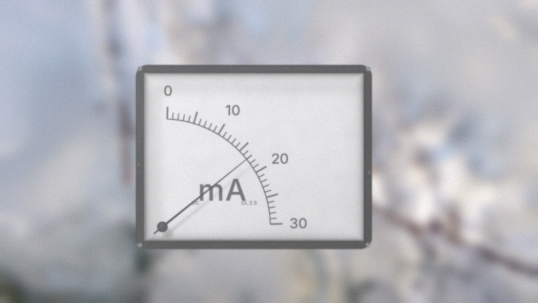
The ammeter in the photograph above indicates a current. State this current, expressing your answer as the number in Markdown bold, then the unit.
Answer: **17** mA
